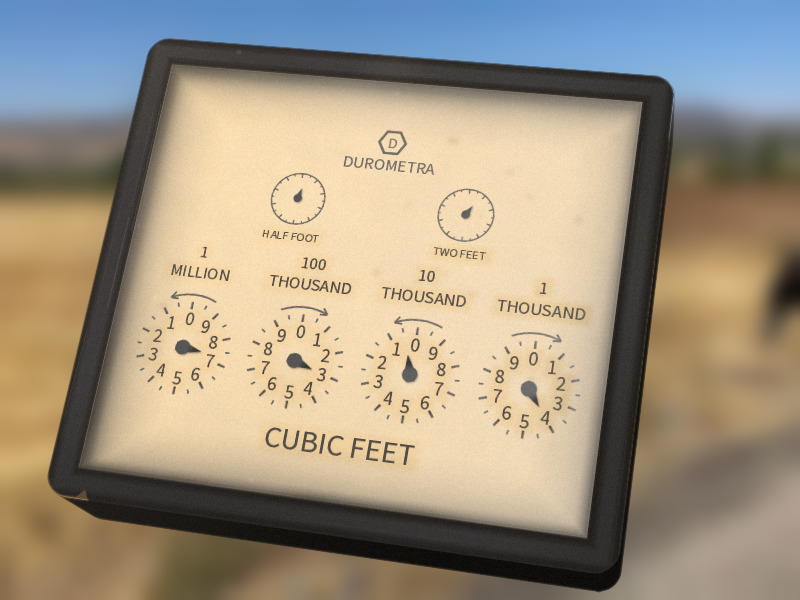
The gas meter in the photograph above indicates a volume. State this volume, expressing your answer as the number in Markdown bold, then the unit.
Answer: **730400** ft³
